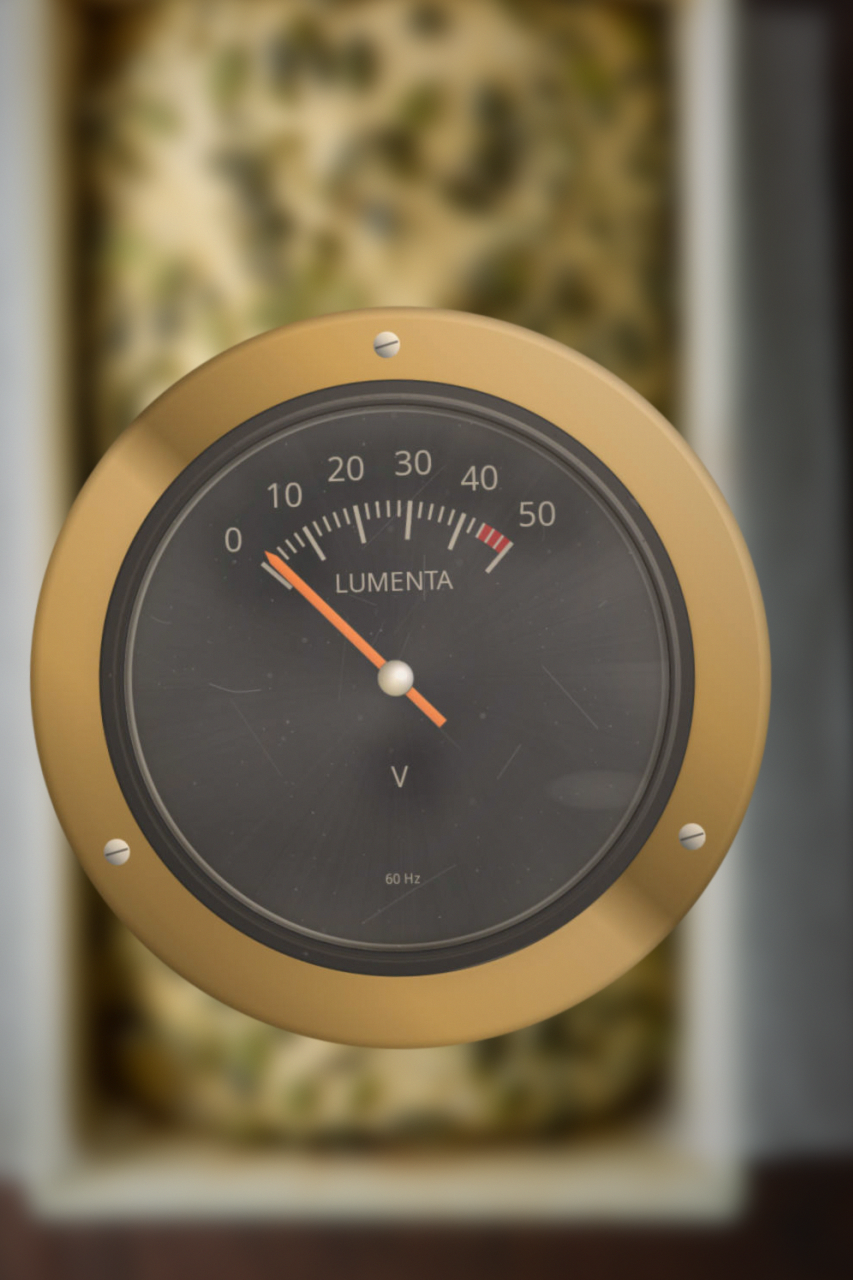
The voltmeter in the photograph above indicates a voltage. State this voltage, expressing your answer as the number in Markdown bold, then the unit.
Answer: **2** V
